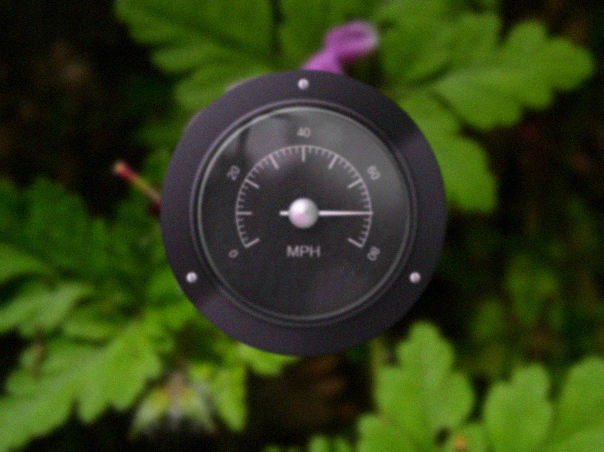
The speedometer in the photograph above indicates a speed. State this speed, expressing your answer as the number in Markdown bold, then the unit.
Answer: **70** mph
